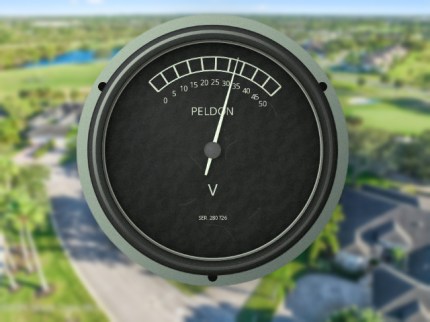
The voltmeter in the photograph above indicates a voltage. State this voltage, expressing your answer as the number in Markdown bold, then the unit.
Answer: **32.5** V
